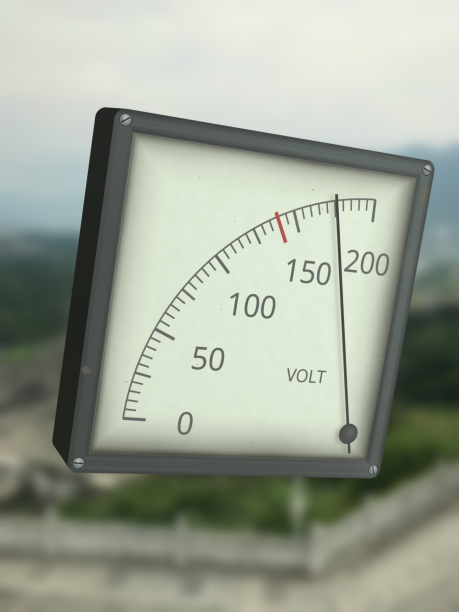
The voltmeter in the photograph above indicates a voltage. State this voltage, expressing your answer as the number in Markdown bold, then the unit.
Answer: **175** V
